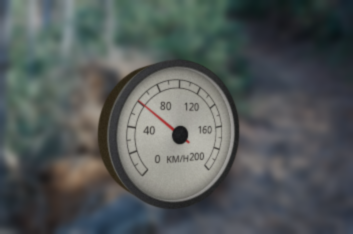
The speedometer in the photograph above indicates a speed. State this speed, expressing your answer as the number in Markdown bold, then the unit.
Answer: **60** km/h
